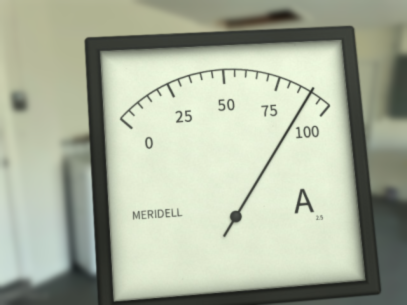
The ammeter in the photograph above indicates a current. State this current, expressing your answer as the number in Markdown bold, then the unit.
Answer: **90** A
